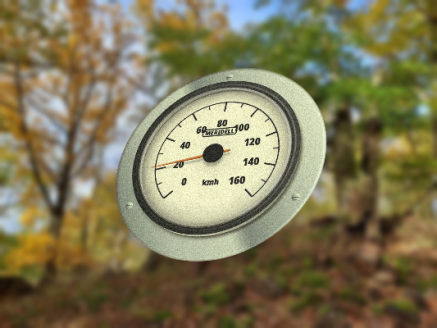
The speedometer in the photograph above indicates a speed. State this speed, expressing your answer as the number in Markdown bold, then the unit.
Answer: **20** km/h
